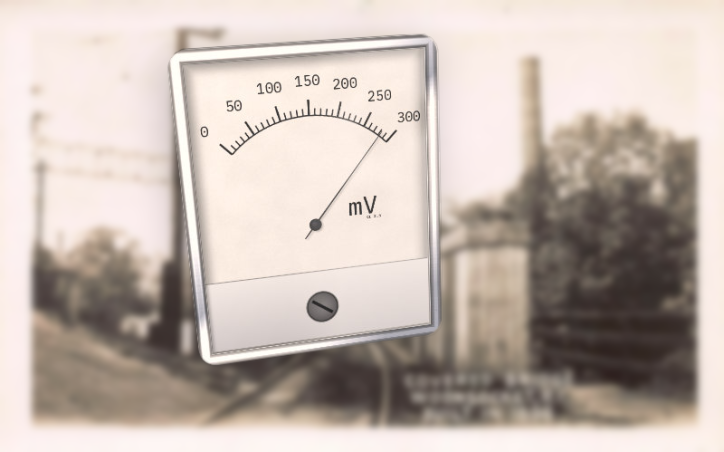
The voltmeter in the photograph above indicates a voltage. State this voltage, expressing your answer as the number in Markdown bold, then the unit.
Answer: **280** mV
